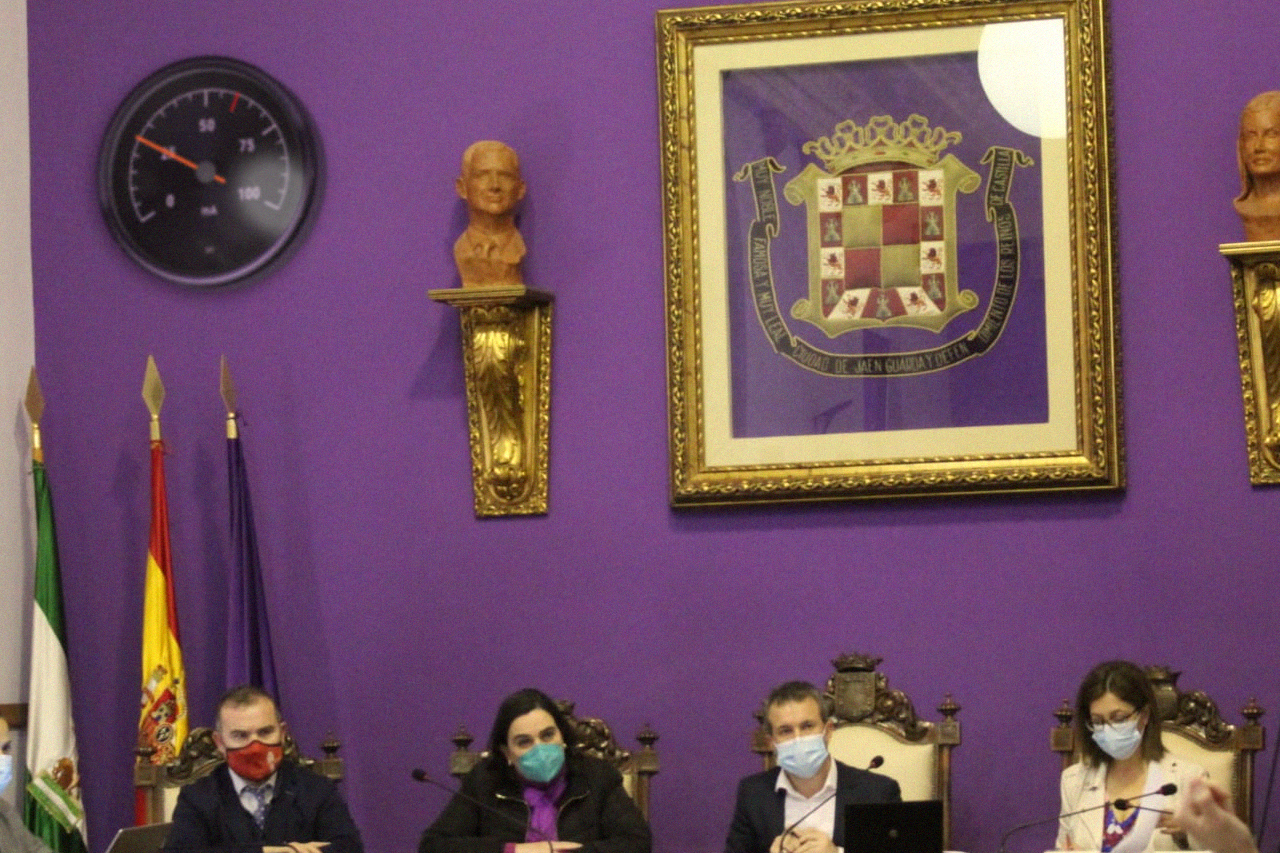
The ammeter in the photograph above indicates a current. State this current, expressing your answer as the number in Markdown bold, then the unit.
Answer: **25** mA
